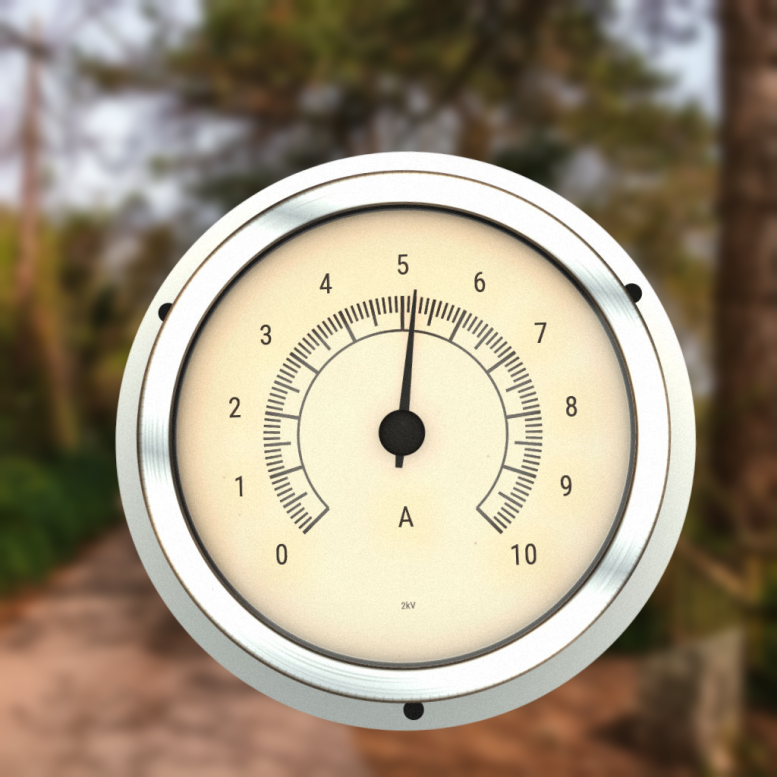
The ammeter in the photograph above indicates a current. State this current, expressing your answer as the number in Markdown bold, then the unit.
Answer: **5.2** A
